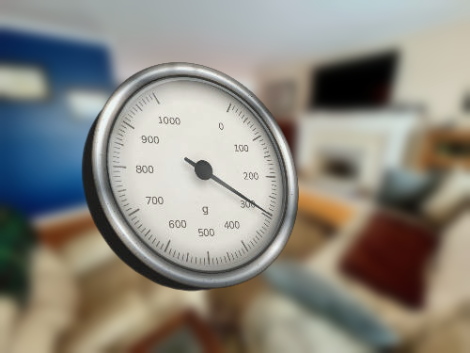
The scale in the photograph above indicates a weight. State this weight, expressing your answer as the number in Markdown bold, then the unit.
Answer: **300** g
